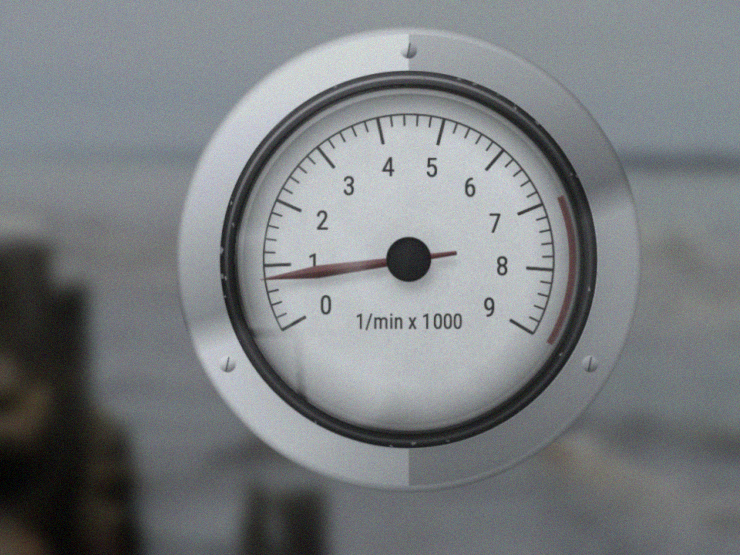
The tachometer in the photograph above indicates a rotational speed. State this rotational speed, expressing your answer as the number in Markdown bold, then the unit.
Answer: **800** rpm
